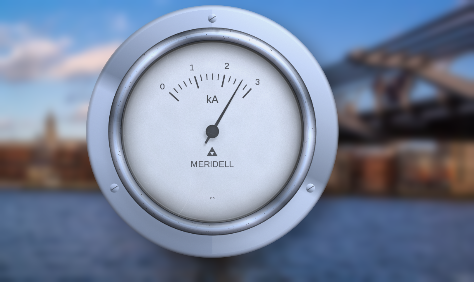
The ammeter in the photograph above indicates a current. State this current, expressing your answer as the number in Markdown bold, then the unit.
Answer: **2.6** kA
